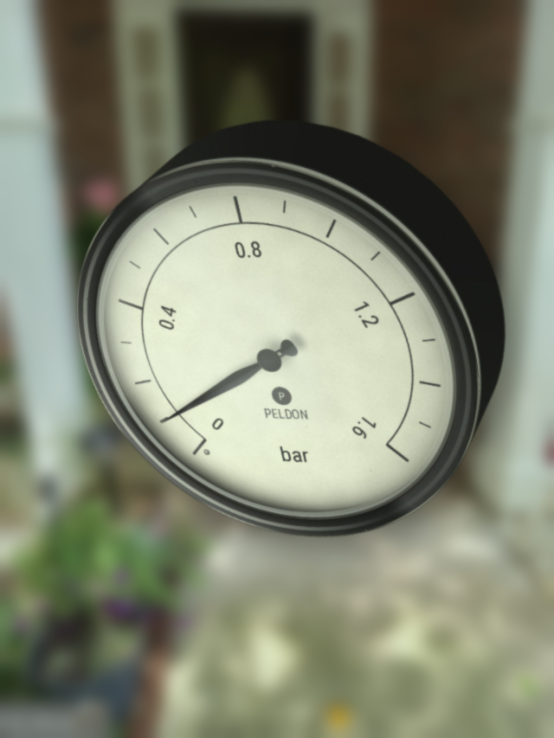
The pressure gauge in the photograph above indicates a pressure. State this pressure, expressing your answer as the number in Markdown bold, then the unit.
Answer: **0.1** bar
